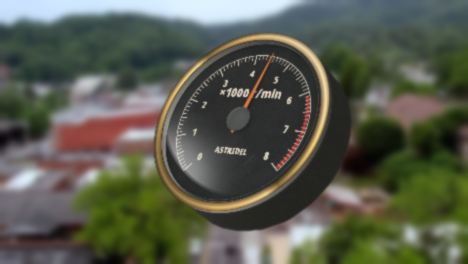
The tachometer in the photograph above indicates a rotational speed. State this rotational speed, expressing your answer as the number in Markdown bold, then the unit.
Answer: **4500** rpm
